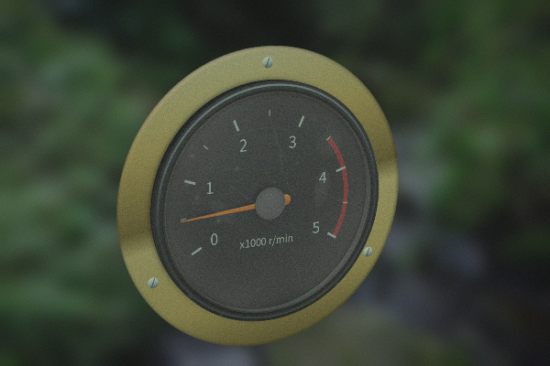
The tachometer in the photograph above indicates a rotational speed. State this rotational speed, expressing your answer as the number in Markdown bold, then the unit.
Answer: **500** rpm
